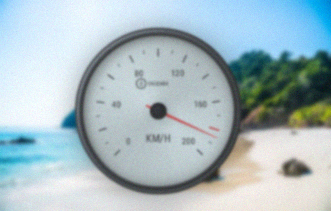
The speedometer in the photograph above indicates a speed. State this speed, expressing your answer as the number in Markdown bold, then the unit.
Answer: **185** km/h
